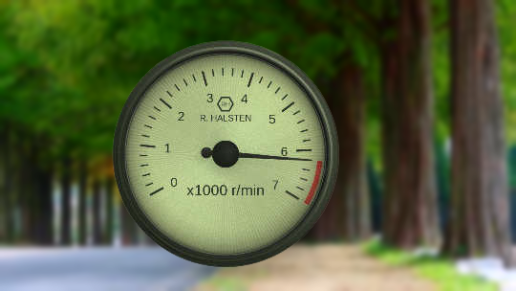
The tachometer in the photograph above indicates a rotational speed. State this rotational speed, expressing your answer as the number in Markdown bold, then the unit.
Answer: **6200** rpm
